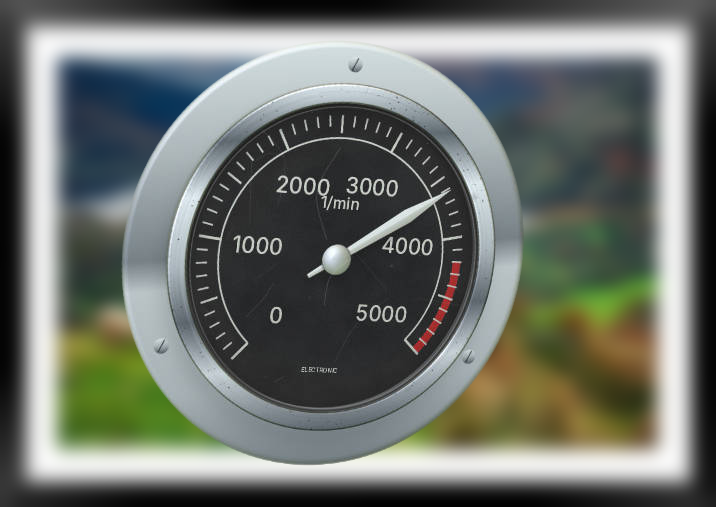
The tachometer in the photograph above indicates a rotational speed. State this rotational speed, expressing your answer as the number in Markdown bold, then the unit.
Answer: **3600** rpm
